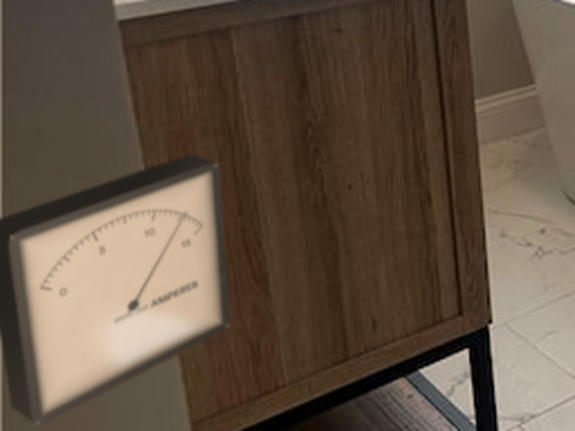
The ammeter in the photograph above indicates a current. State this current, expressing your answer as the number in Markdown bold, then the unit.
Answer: **12.5** A
